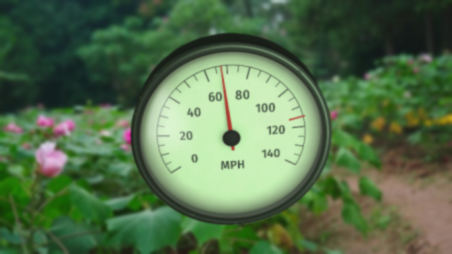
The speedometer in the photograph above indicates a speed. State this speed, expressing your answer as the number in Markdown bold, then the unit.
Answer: **67.5** mph
